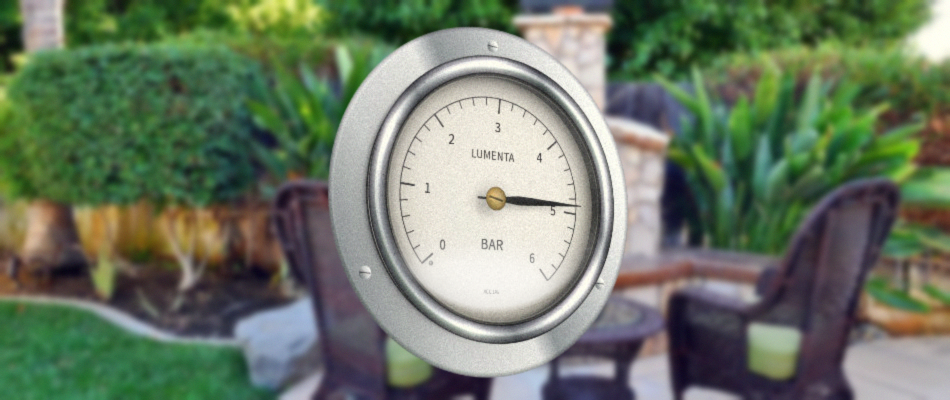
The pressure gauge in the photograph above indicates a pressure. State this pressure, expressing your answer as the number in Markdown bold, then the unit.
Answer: **4.9** bar
